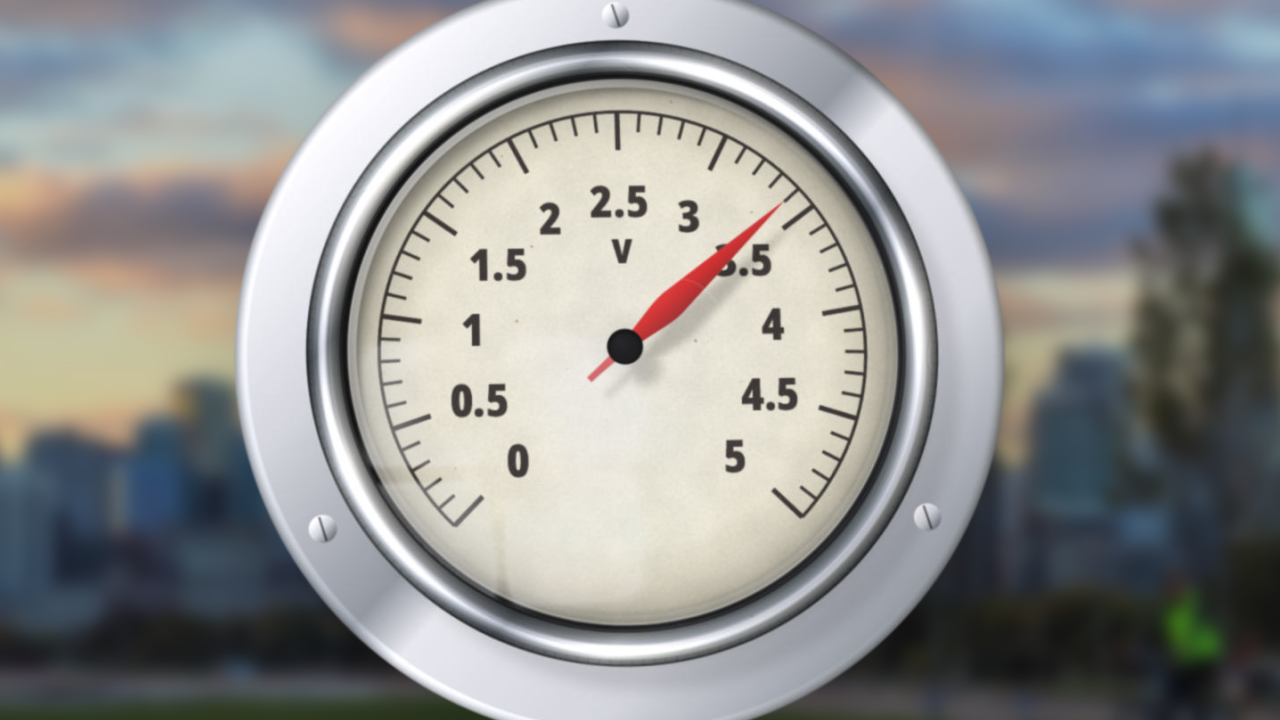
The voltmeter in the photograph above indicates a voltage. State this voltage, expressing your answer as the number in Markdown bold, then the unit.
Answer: **3.4** V
